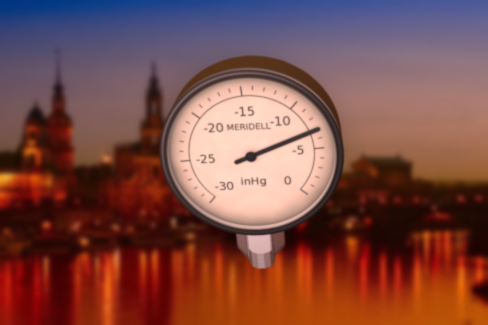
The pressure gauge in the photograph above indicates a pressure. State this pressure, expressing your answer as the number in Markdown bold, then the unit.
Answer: **-7** inHg
